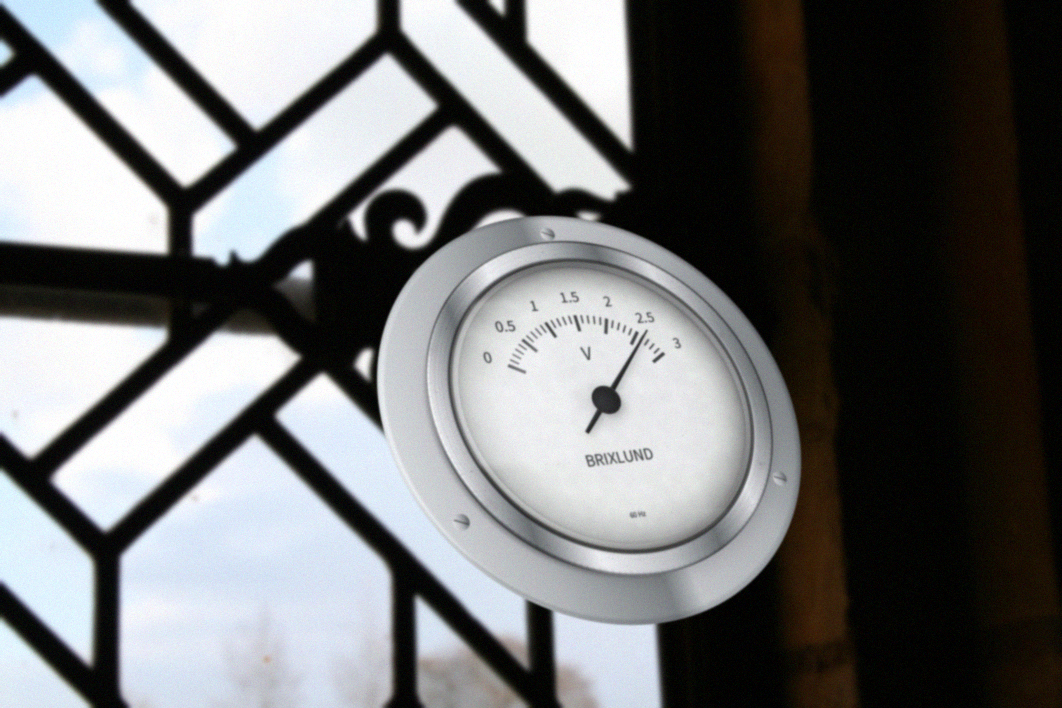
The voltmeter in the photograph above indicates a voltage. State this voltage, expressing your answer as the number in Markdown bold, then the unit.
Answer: **2.6** V
